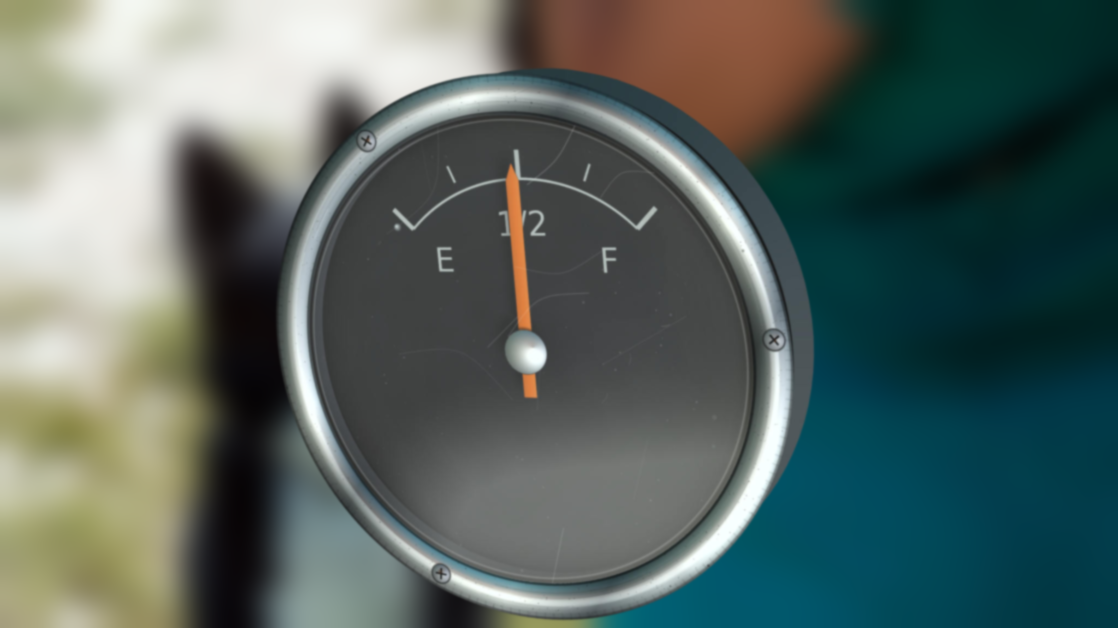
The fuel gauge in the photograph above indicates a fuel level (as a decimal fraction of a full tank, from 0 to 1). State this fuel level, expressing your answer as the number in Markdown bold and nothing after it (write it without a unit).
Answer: **0.5**
